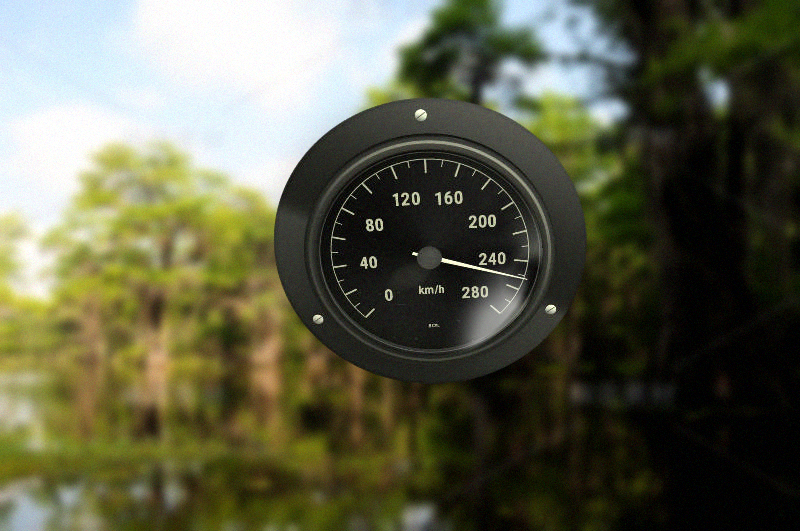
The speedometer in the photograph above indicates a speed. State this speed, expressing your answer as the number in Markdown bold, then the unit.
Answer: **250** km/h
